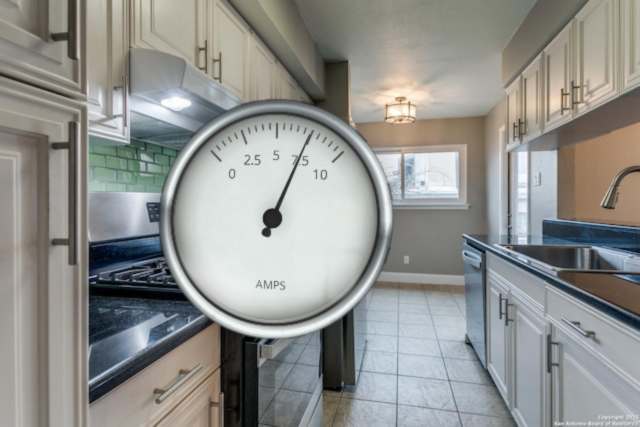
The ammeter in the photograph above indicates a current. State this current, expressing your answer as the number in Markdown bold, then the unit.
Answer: **7.5** A
